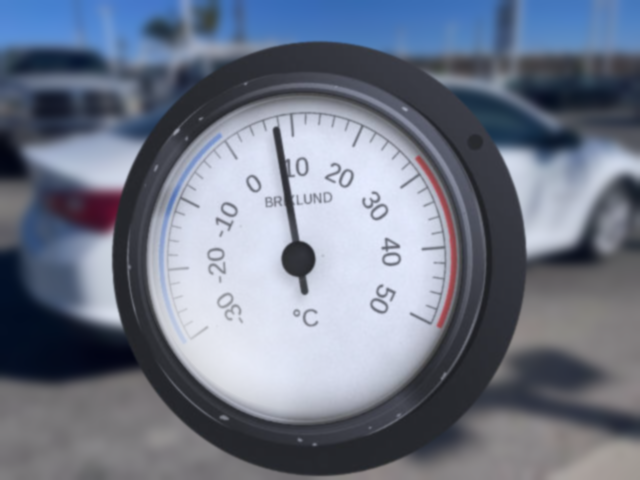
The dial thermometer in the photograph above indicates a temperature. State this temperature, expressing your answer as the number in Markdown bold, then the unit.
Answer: **8** °C
